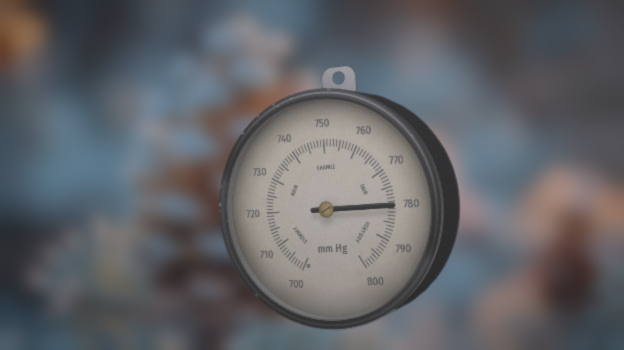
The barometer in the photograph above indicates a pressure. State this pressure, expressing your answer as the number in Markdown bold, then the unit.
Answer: **780** mmHg
